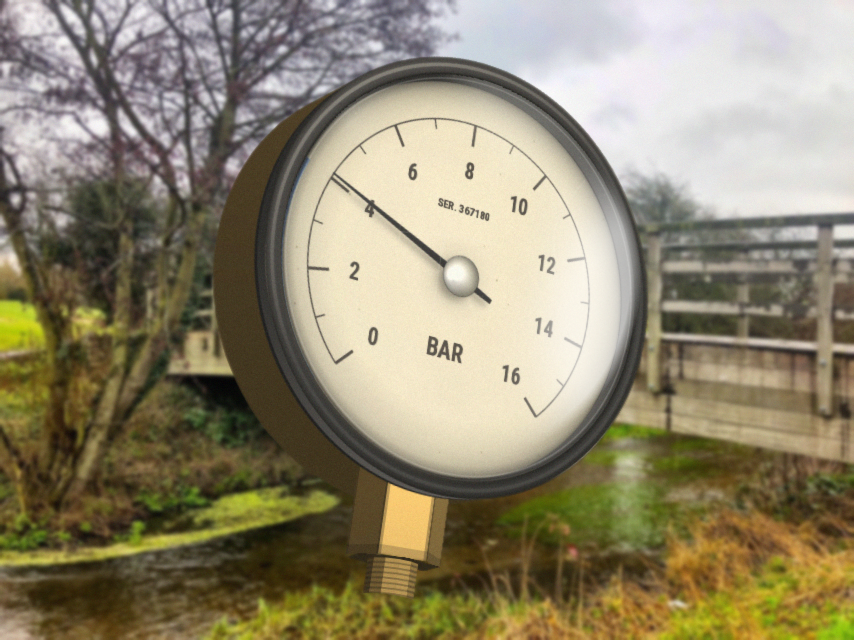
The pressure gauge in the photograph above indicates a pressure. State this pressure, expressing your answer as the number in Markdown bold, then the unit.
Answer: **4** bar
